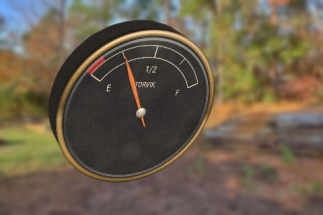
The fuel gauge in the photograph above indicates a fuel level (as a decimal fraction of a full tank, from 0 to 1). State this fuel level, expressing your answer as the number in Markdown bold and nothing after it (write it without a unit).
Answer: **0.25**
